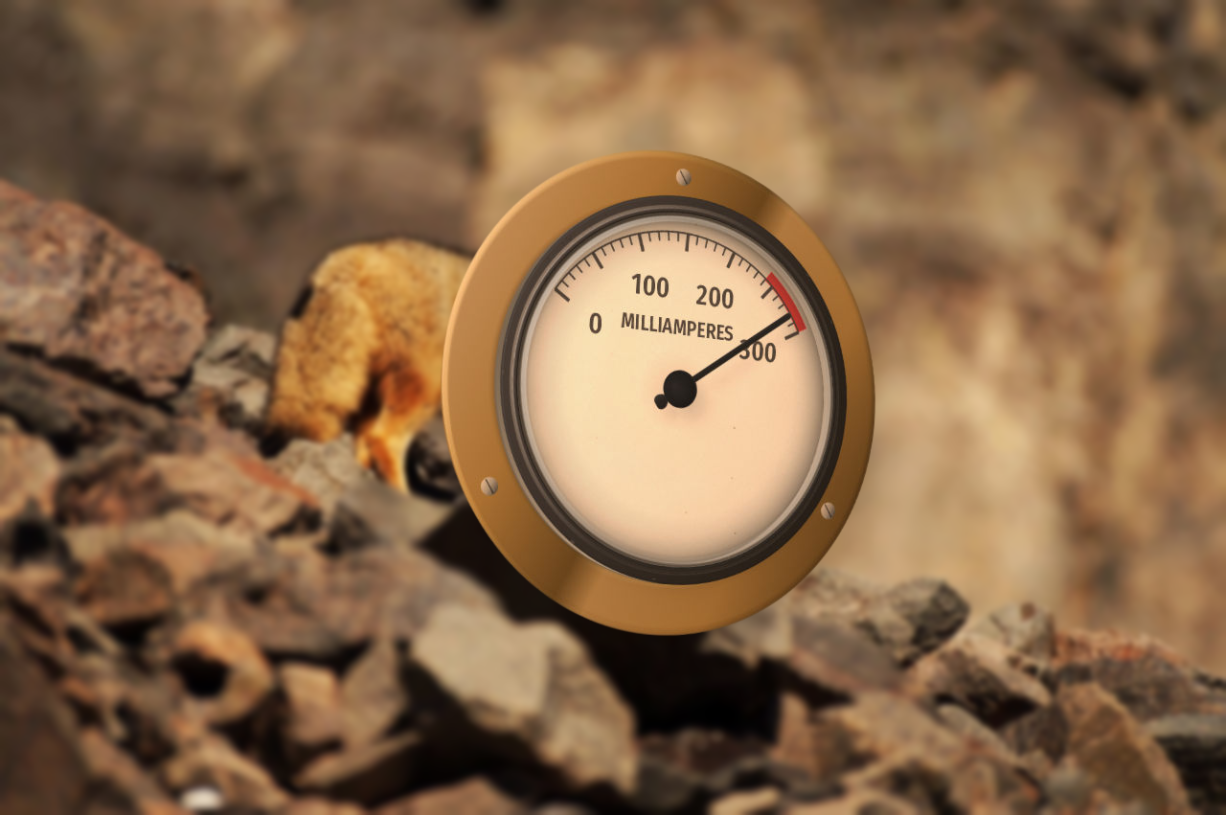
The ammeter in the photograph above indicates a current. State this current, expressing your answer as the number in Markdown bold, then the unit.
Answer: **280** mA
